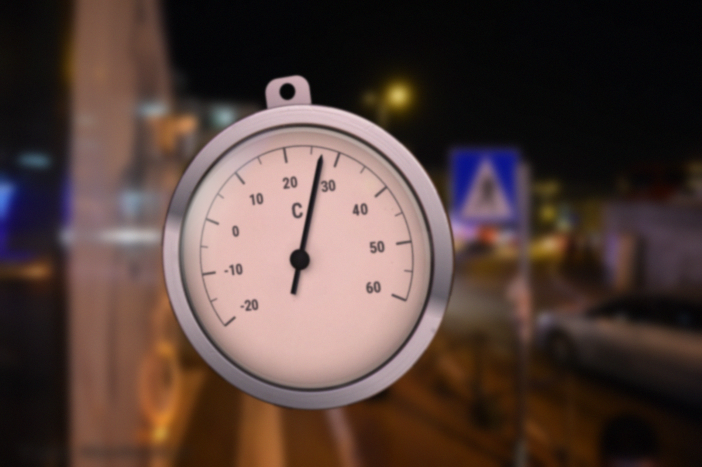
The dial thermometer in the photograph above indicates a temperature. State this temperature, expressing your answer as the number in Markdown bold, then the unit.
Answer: **27.5** °C
